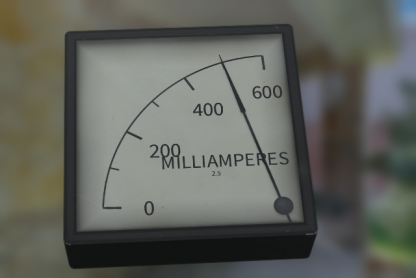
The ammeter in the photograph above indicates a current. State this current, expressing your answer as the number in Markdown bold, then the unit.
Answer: **500** mA
